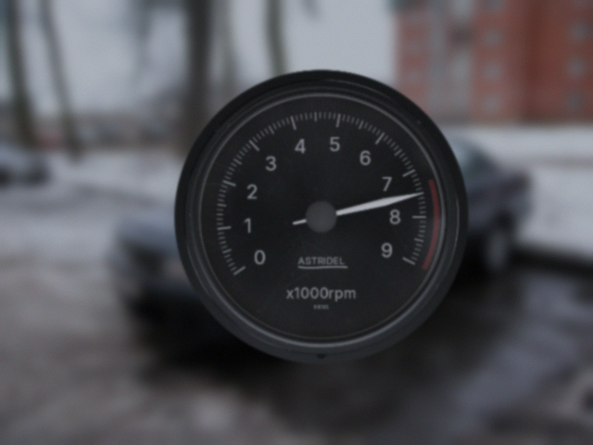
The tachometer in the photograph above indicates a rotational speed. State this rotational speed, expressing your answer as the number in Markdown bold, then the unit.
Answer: **7500** rpm
